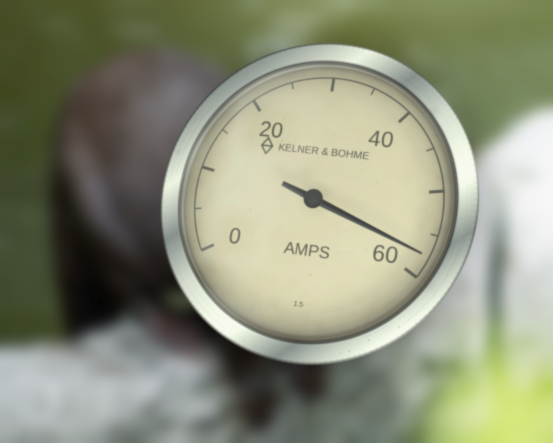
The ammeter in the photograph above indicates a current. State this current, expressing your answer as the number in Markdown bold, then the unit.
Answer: **57.5** A
